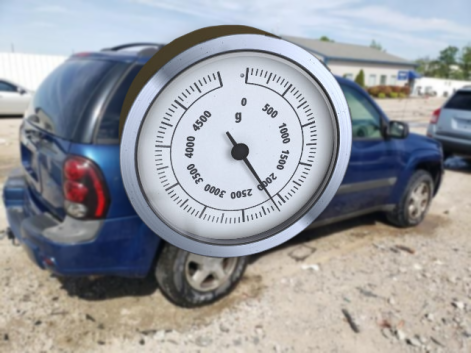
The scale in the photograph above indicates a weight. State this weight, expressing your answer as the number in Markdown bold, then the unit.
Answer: **2100** g
